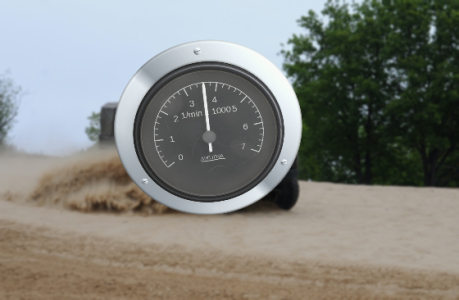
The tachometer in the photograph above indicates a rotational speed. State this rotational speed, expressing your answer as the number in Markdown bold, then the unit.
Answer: **3600** rpm
